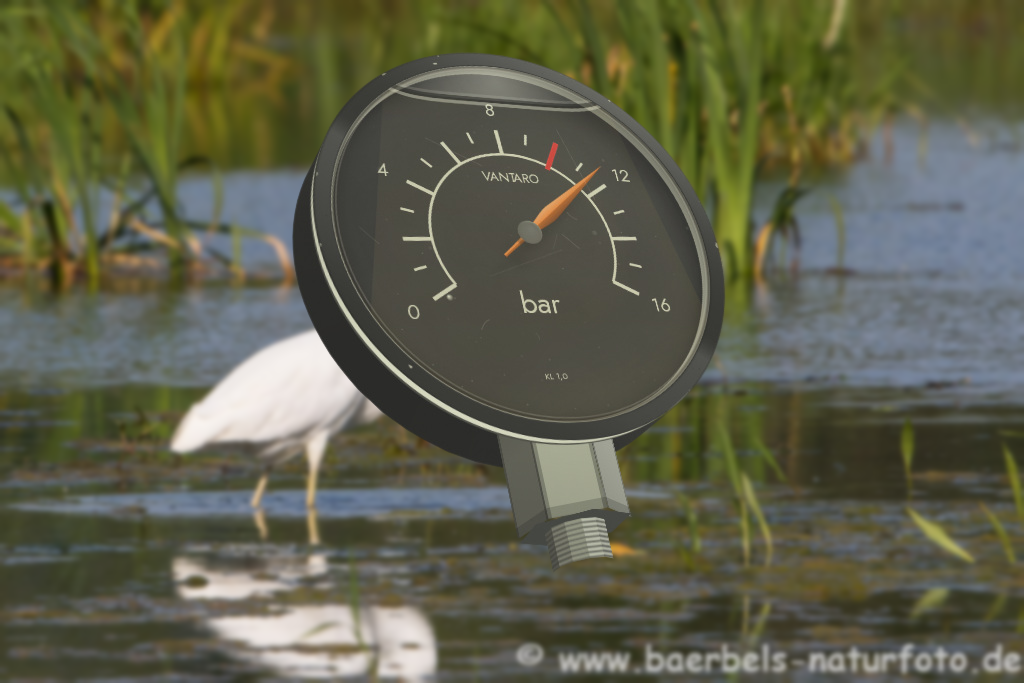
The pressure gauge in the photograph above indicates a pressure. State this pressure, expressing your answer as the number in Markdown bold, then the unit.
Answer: **11.5** bar
